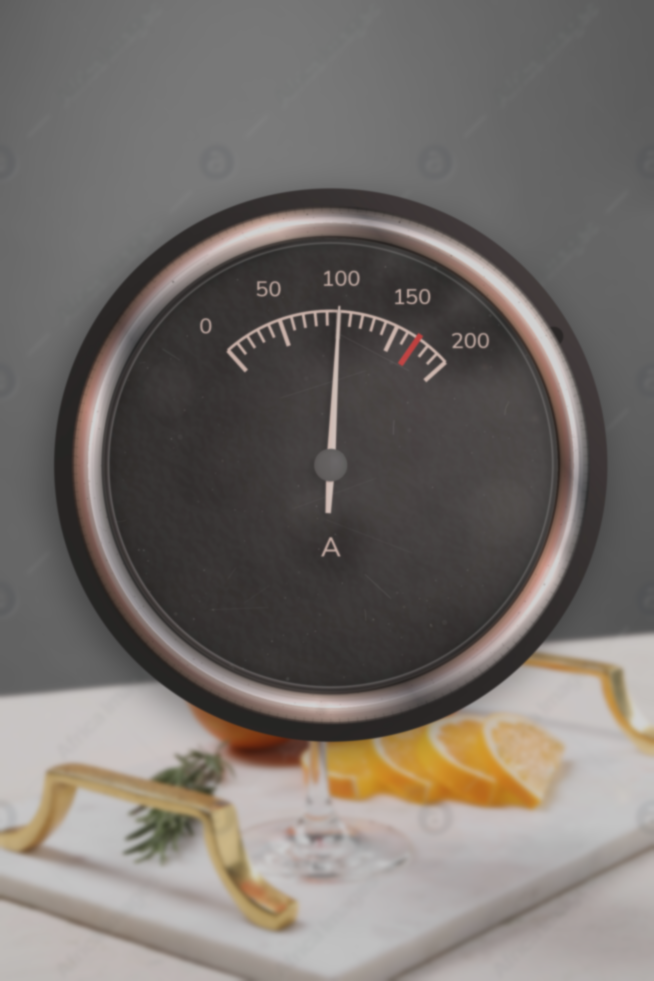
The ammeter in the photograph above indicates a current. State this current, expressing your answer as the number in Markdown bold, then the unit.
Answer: **100** A
